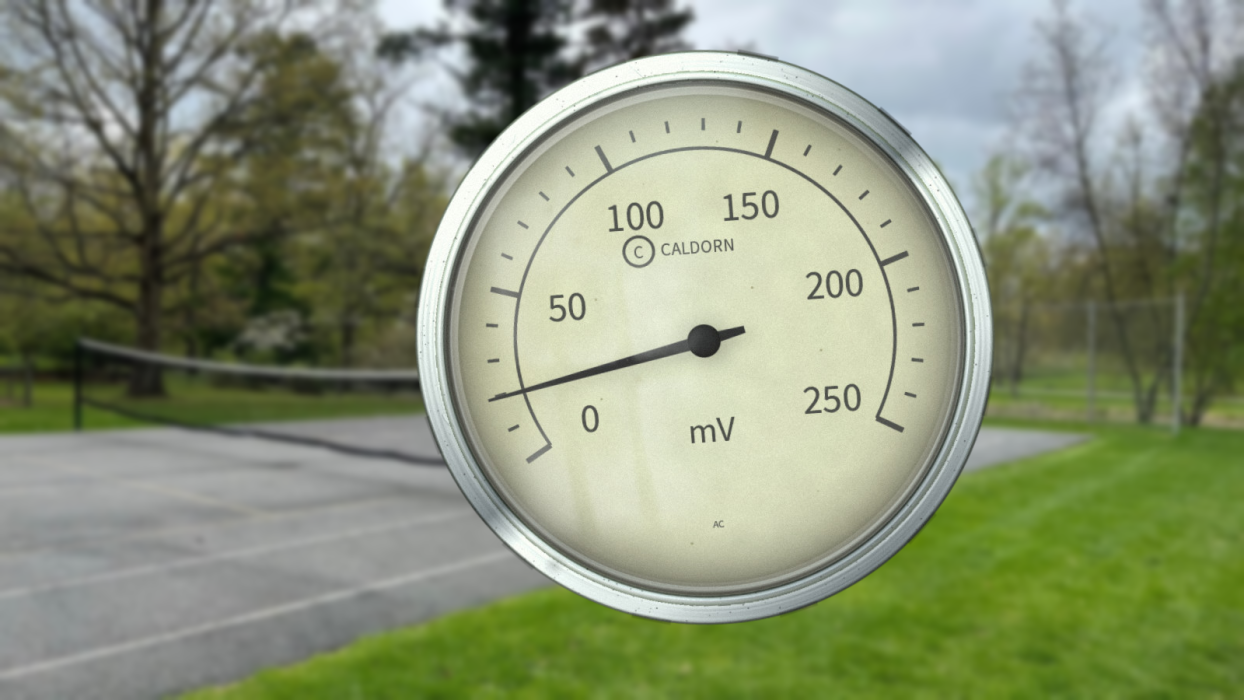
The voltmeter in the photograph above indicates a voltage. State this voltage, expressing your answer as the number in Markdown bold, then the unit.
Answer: **20** mV
